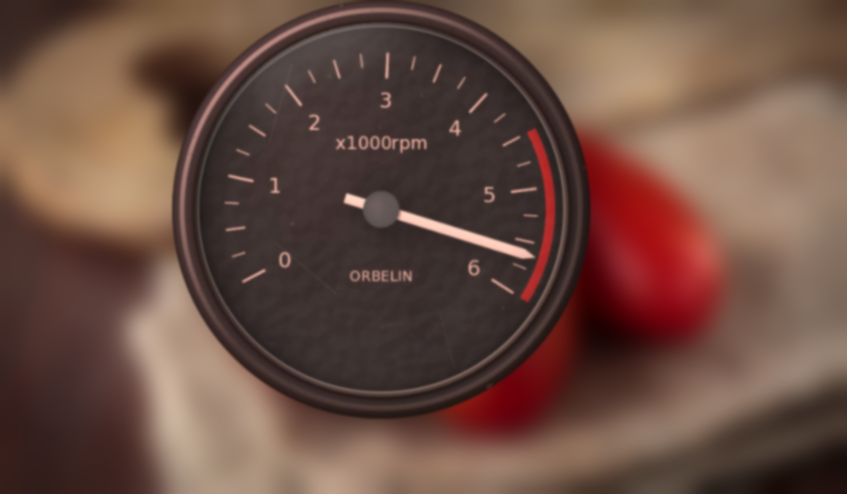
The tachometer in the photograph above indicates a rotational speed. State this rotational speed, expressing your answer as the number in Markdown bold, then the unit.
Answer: **5625** rpm
